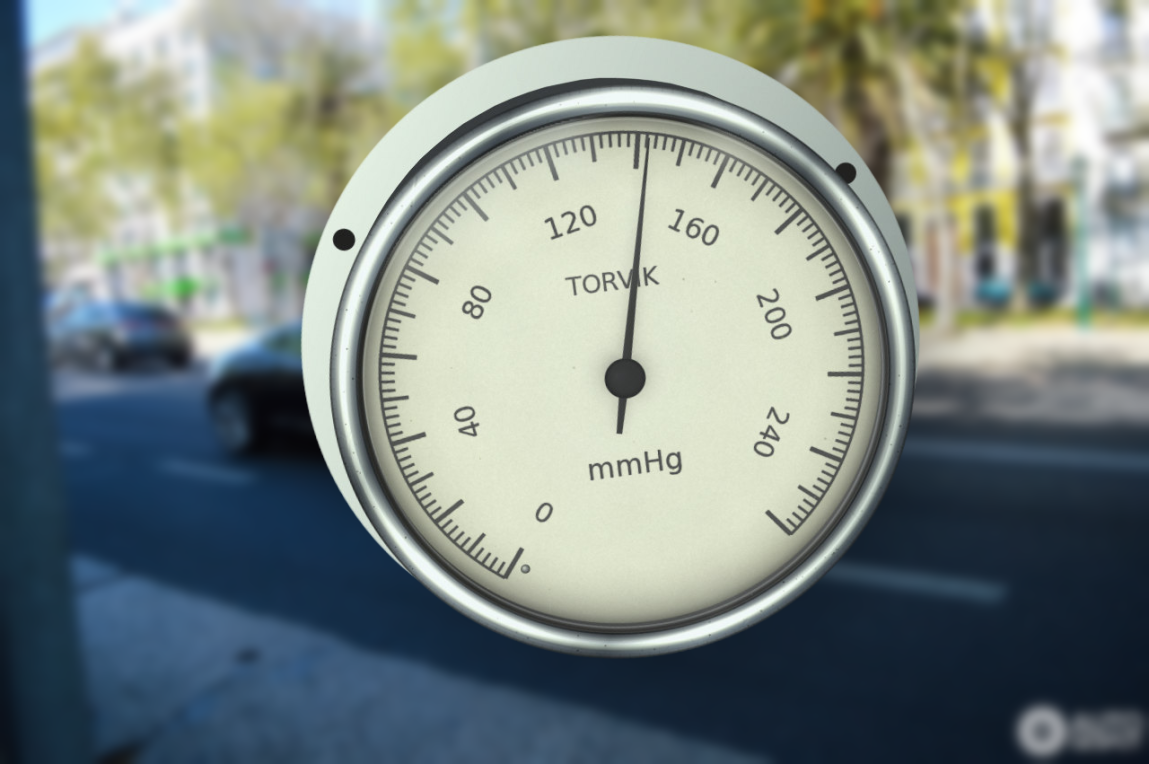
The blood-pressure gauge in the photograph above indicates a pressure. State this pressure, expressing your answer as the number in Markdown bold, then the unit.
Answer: **142** mmHg
